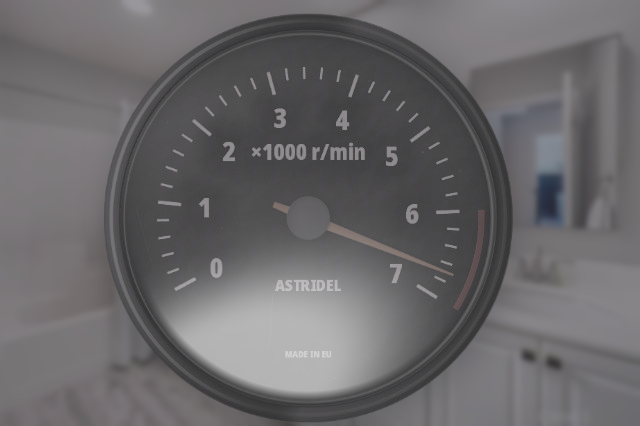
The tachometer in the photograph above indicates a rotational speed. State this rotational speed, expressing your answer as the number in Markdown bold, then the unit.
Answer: **6700** rpm
